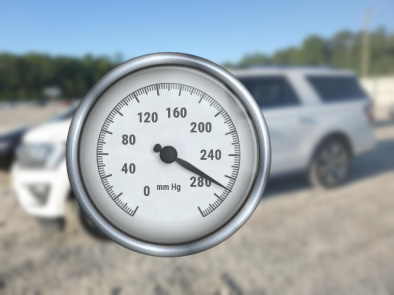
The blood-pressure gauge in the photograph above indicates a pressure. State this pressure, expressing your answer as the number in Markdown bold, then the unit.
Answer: **270** mmHg
